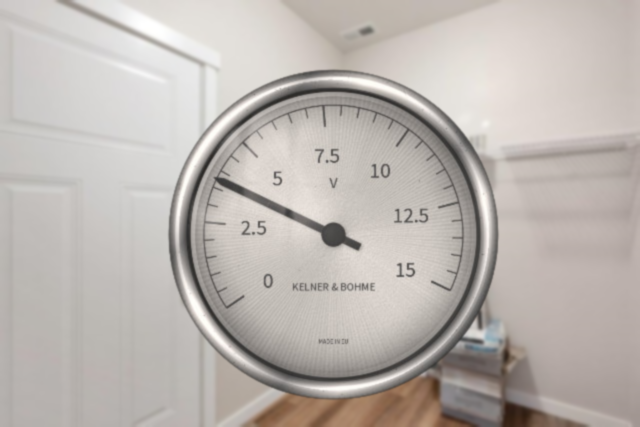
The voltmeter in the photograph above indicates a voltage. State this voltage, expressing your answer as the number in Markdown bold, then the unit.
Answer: **3.75** V
